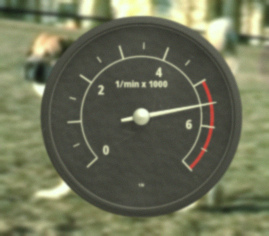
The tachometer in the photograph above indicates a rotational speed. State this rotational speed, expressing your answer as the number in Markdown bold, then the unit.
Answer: **5500** rpm
